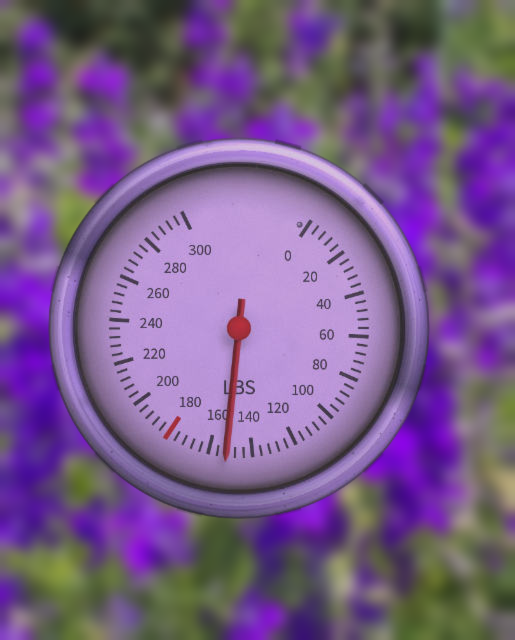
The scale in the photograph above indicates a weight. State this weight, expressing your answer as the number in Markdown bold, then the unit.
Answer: **152** lb
